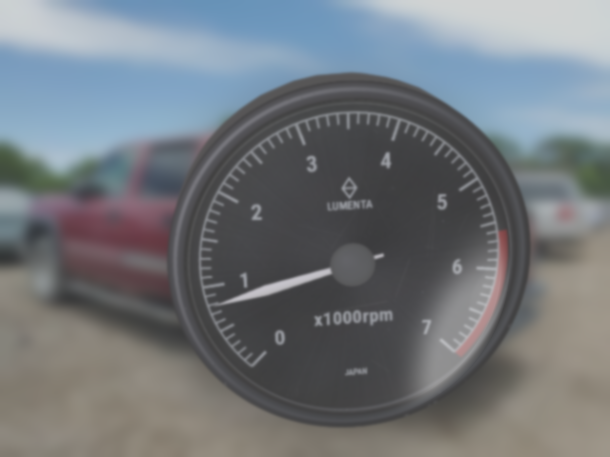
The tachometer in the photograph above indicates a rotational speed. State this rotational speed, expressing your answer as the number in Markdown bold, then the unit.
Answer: **800** rpm
